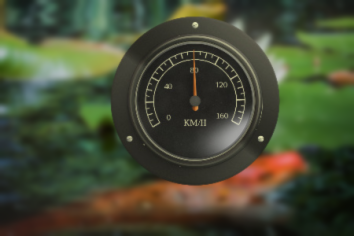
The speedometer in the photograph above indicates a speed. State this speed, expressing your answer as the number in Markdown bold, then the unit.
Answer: **80** km/h
